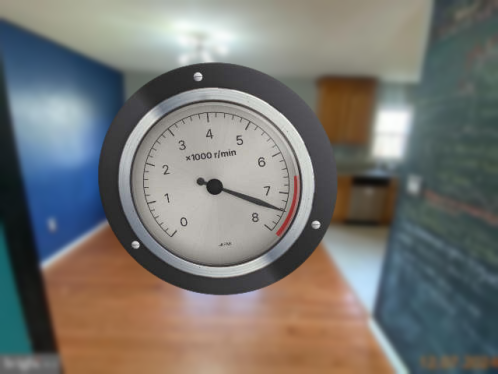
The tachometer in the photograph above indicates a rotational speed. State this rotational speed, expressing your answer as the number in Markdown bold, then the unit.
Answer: **7400** rpm
